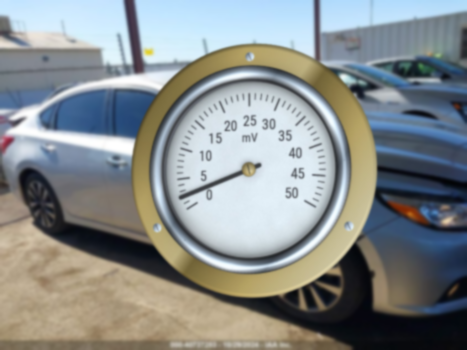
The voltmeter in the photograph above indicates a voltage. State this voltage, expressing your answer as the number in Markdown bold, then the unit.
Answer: **2** mV
